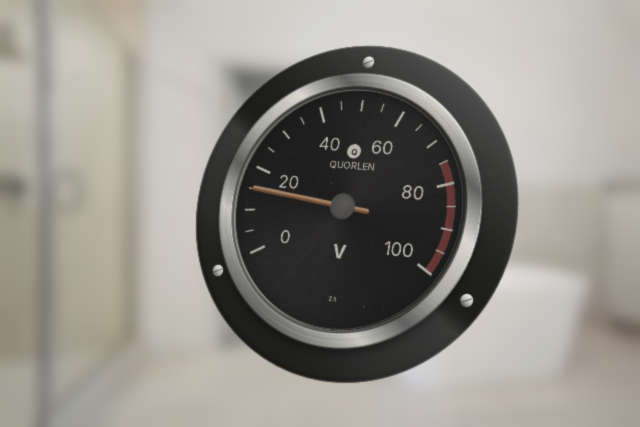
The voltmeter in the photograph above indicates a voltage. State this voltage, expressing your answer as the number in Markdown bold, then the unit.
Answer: **15** V
